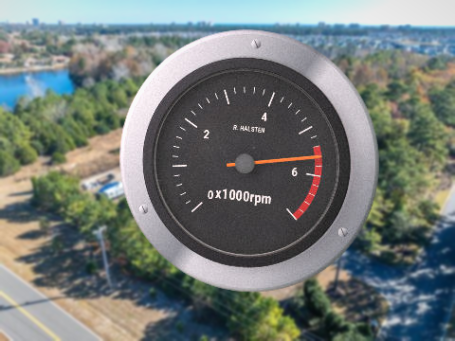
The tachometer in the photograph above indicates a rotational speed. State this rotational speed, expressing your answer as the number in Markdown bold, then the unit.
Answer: **5600** rpm
